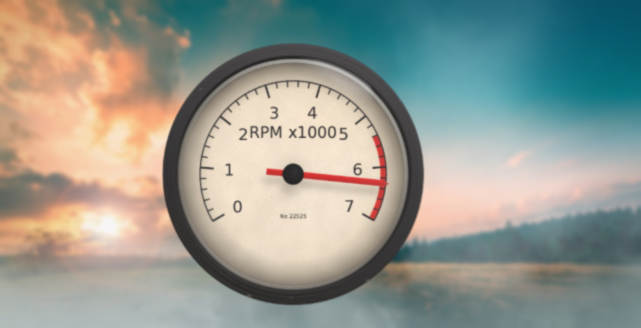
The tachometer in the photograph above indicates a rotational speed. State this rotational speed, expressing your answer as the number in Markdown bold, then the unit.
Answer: **6300** rpm
